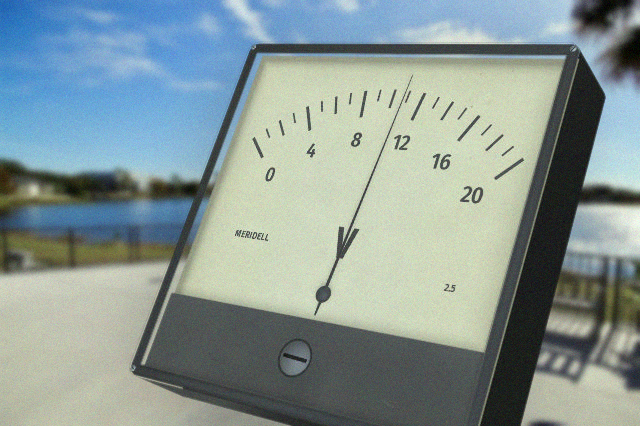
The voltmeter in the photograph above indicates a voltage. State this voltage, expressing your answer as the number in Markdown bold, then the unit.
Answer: **11** V
